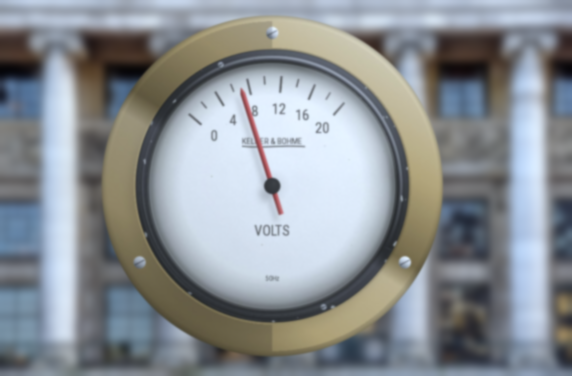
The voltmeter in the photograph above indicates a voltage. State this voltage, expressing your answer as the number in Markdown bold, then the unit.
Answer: **7** V
